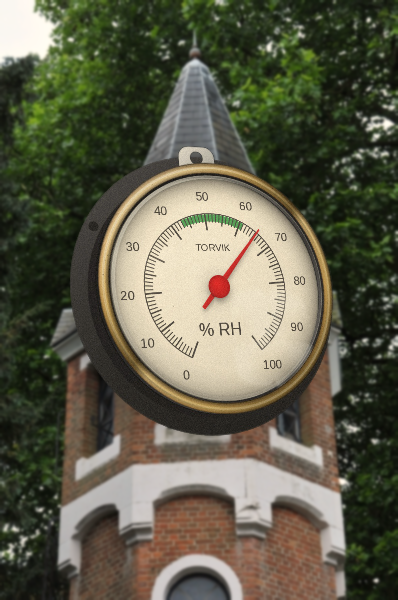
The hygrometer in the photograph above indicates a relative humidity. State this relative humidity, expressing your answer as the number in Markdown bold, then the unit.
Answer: **65** %
